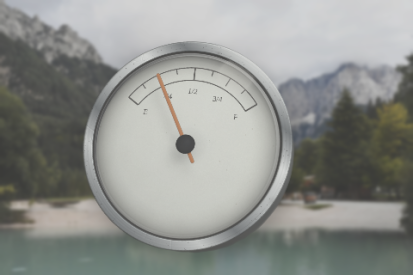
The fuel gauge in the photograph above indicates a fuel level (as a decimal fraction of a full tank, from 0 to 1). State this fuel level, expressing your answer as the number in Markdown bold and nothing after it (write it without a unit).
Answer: **0.25**
